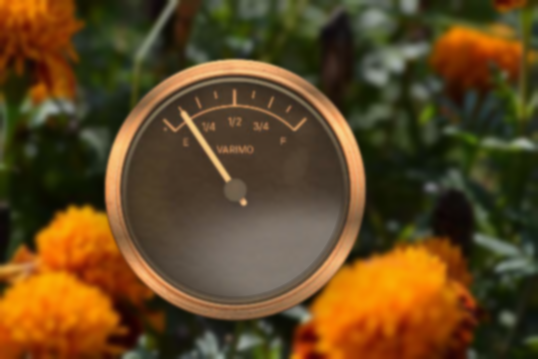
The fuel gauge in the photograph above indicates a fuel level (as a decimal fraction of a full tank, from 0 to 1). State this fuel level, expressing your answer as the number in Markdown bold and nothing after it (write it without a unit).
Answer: **0.125**
